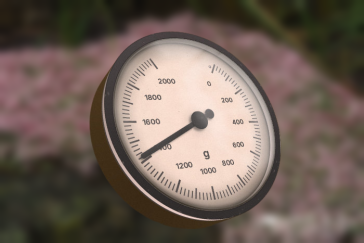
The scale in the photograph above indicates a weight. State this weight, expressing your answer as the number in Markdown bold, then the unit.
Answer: **1420** g
